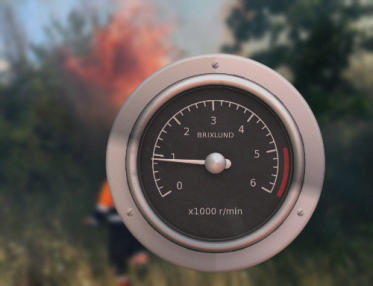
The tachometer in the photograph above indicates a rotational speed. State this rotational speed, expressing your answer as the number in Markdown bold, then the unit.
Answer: **900** rpm
